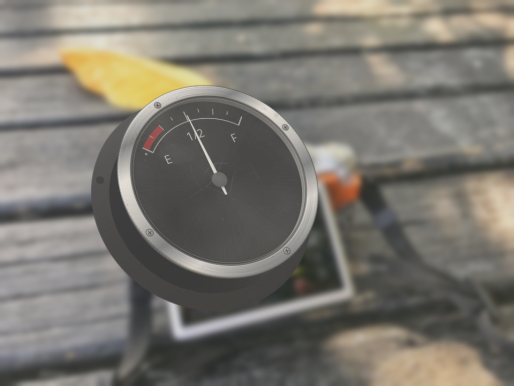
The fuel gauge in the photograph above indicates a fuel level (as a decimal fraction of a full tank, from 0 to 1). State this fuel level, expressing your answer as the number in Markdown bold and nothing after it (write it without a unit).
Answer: **0.5**
